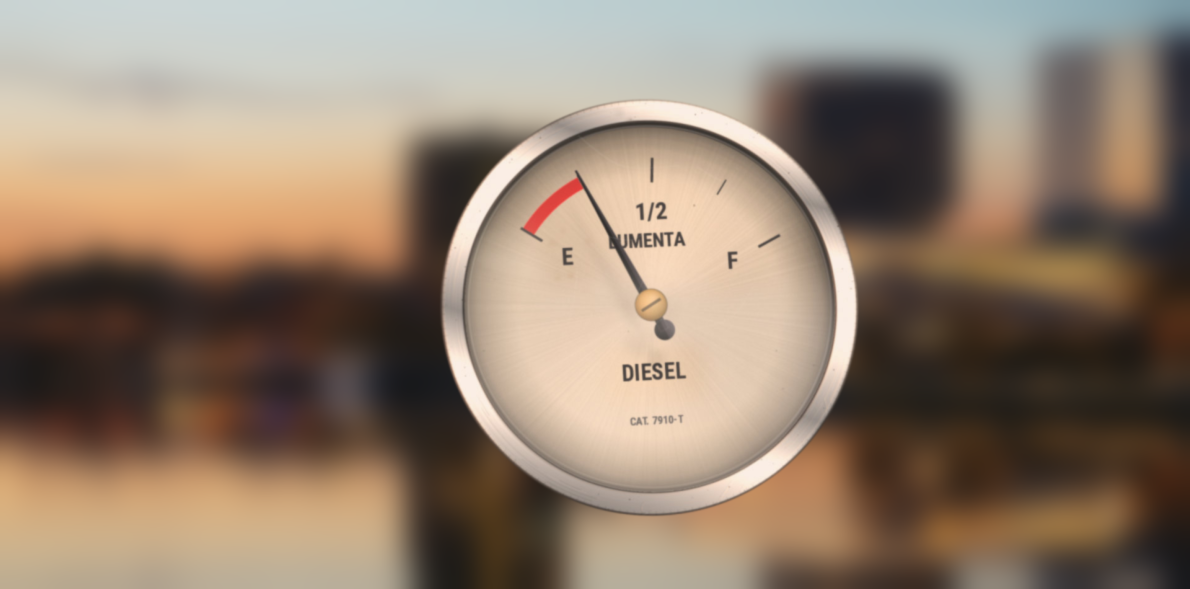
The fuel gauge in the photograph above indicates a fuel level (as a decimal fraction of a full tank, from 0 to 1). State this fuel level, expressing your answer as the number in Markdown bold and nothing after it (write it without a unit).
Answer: **0.25**
